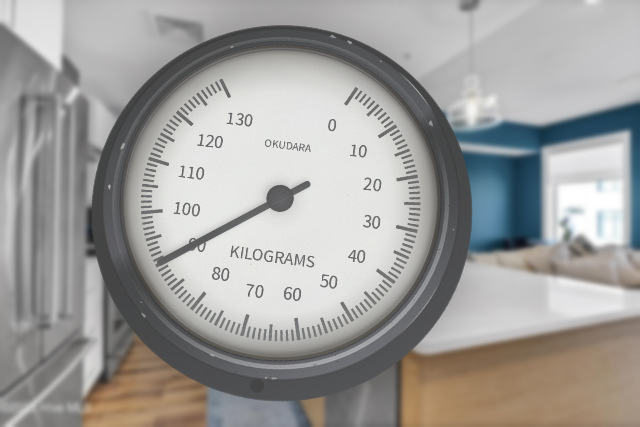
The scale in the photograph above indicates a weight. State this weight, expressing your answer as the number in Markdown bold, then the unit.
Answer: **90** kg
